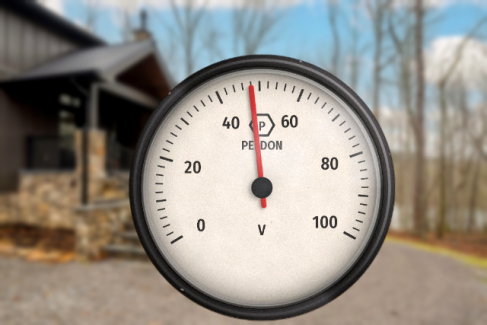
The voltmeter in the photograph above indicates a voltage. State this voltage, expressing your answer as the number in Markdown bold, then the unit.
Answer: **48** V
